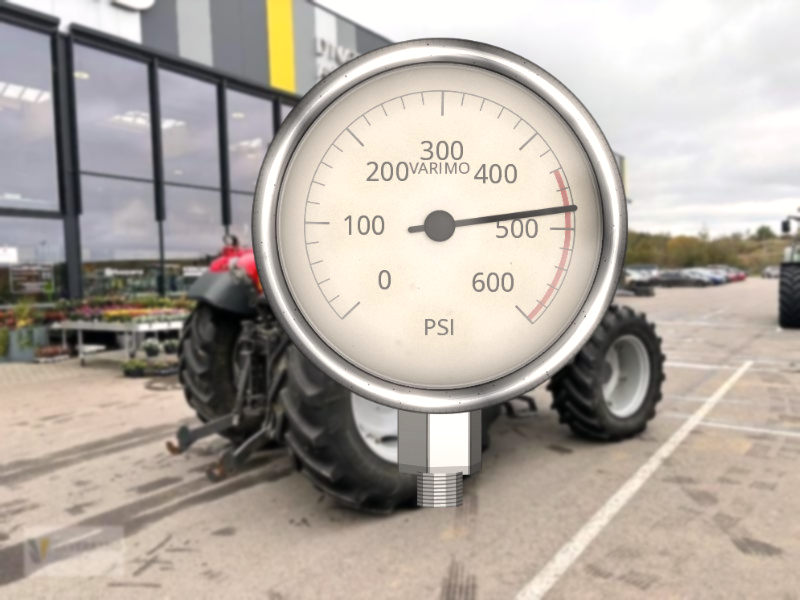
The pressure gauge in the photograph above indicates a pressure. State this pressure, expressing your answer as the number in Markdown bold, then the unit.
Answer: **480** psi
